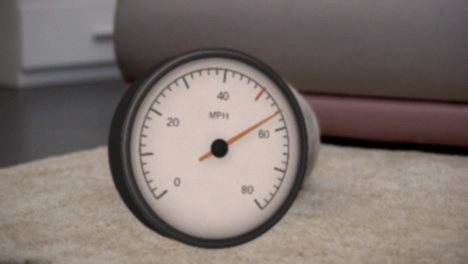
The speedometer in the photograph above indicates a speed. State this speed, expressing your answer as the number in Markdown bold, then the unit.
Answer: **56** mph
